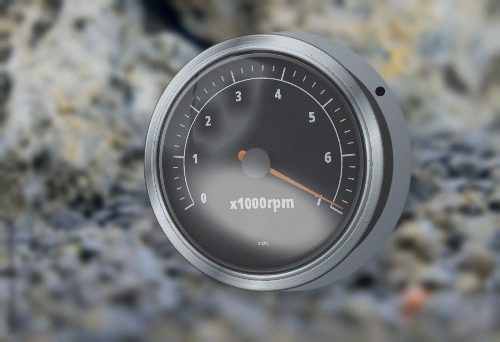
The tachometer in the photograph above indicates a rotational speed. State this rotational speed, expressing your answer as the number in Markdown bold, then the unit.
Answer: **6900** rpm
